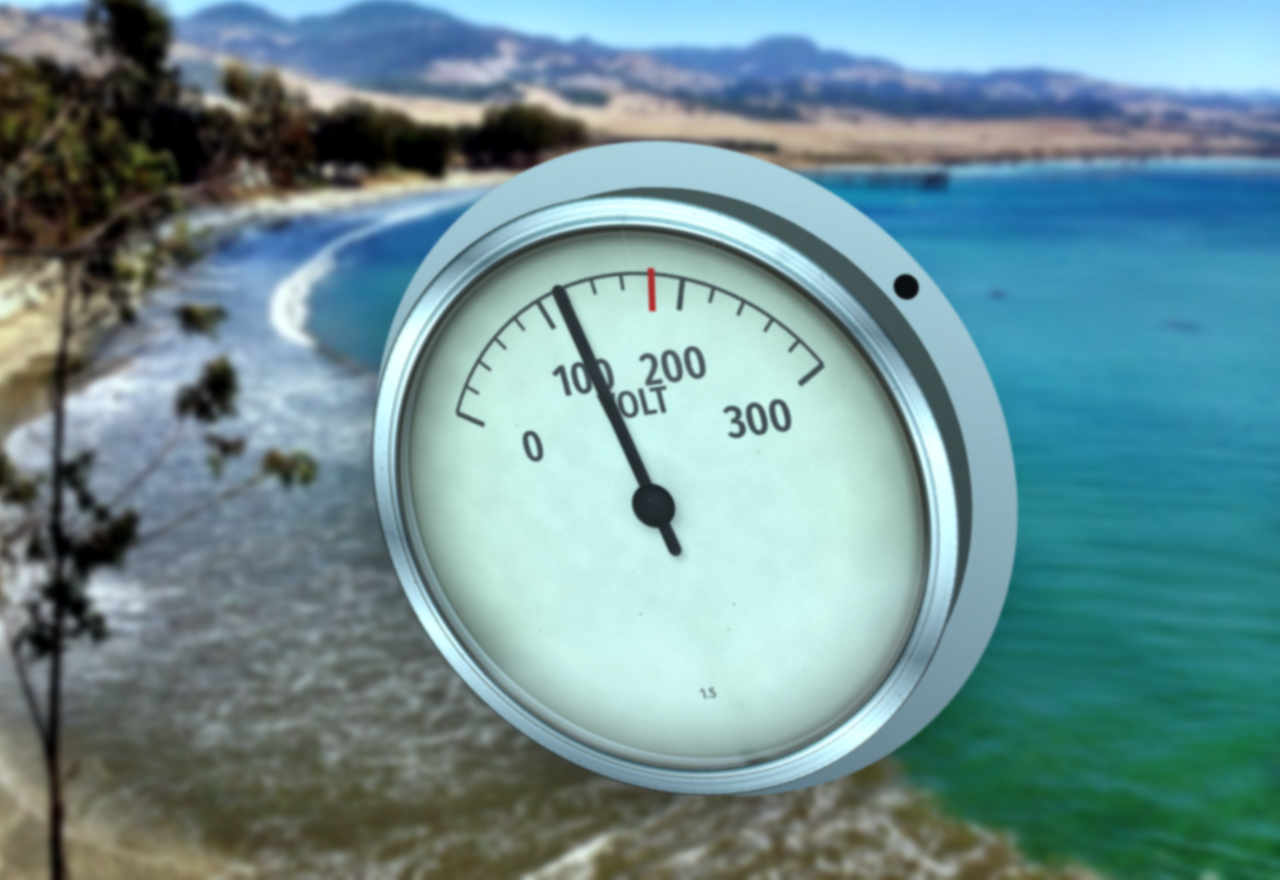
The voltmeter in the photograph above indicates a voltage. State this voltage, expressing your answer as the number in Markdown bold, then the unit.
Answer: **120** V
